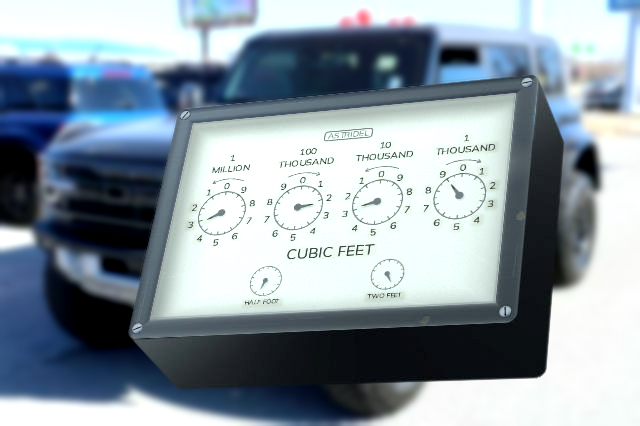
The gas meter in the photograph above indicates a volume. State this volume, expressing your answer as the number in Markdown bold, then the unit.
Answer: **322900** ft³
